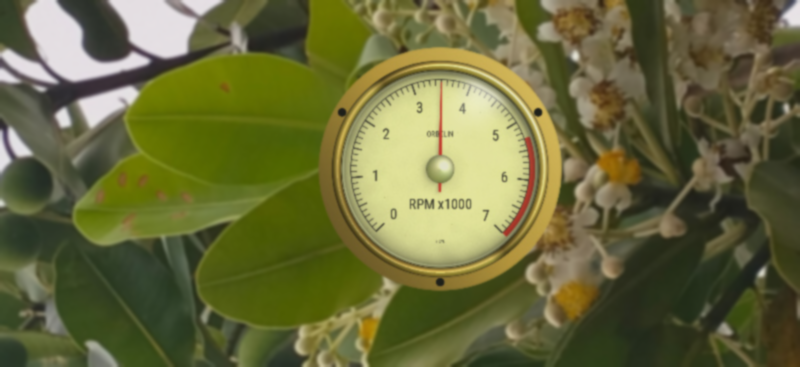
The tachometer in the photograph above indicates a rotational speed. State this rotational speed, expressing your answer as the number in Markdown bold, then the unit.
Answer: **3500** rpm
